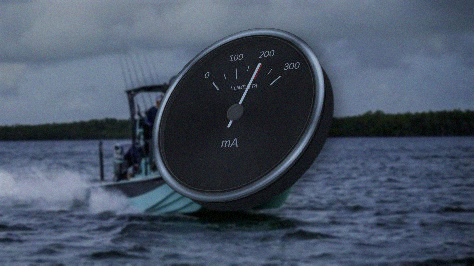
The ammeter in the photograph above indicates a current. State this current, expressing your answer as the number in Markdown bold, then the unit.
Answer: **200** mA
